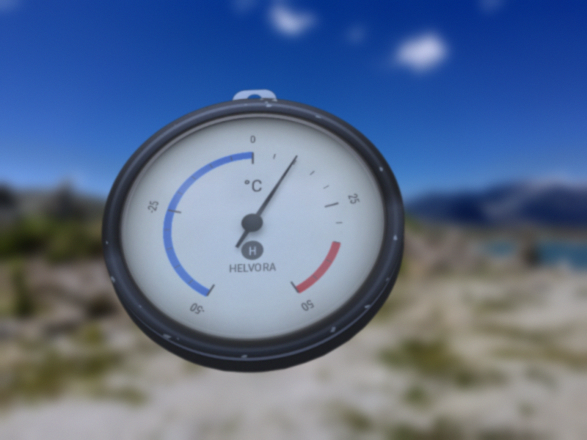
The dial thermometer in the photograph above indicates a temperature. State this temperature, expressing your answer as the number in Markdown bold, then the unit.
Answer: **10** °C
